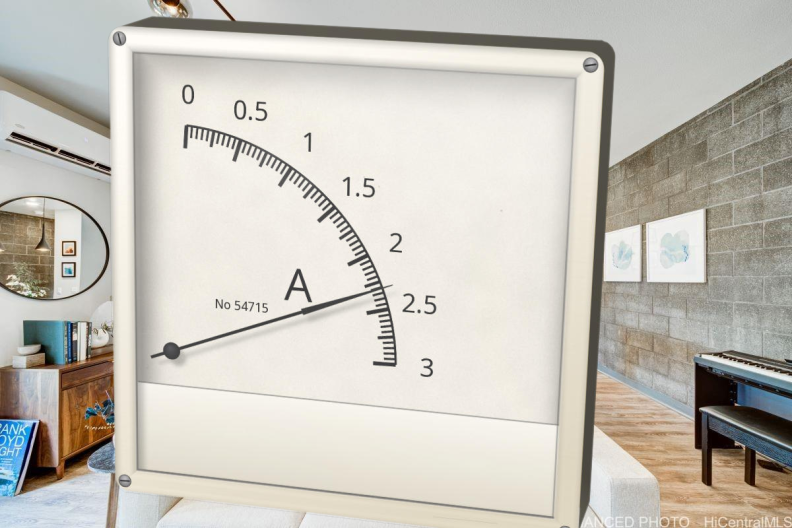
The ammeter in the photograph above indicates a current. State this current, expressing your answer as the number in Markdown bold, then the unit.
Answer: **2.3** A
